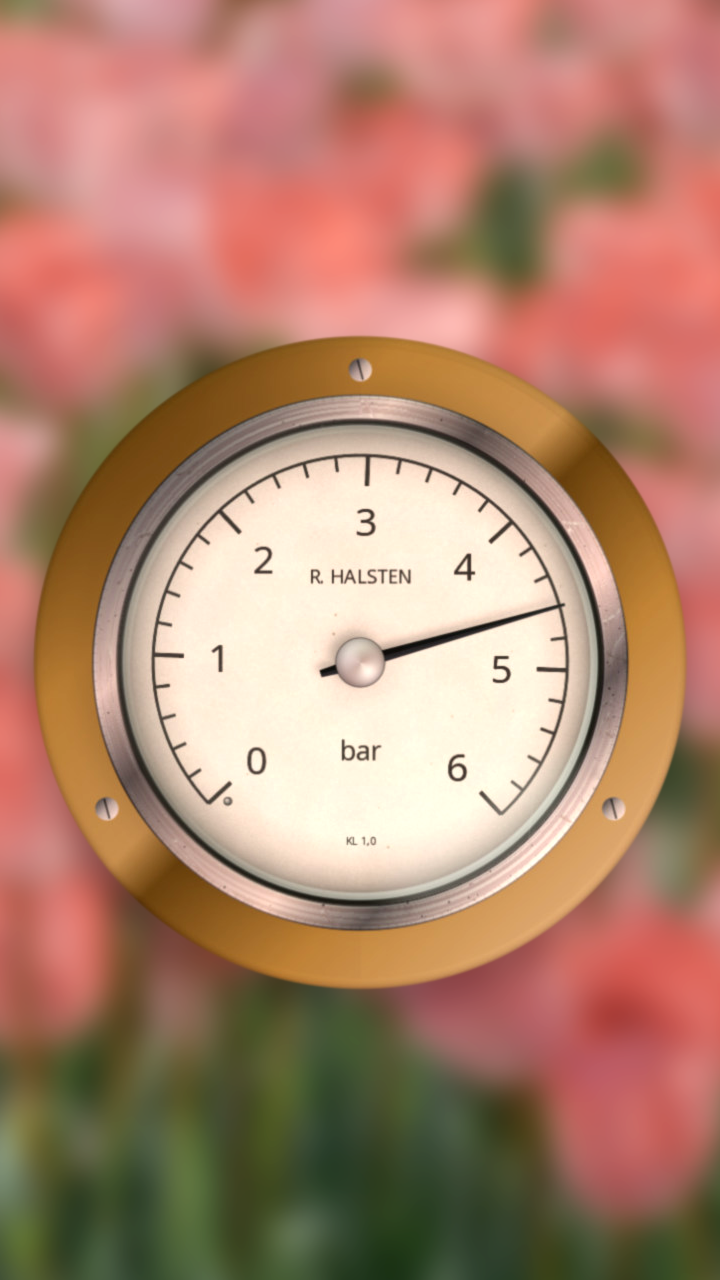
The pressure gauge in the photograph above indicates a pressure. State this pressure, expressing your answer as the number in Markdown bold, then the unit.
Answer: **4.6** bar
